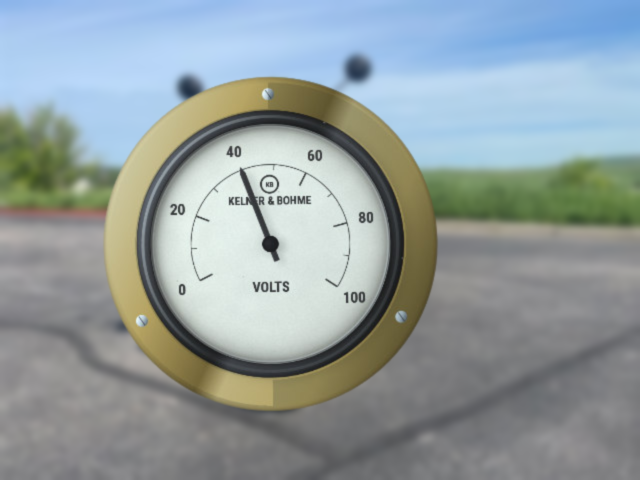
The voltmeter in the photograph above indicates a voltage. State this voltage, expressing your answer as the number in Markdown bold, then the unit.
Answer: **40** V
